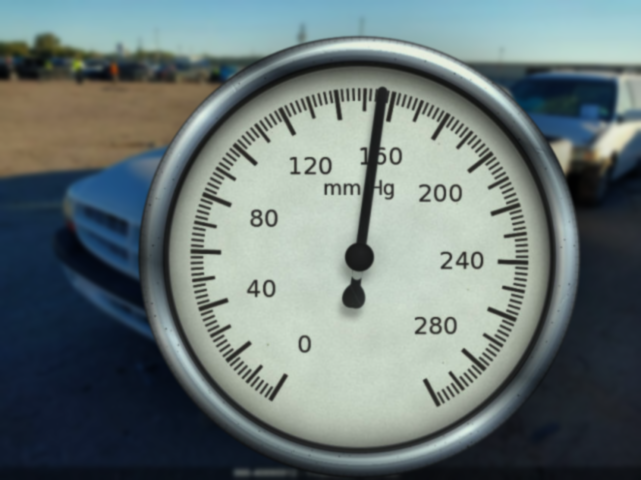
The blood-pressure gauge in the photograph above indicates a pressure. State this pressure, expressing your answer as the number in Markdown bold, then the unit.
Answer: **156** mmHg
